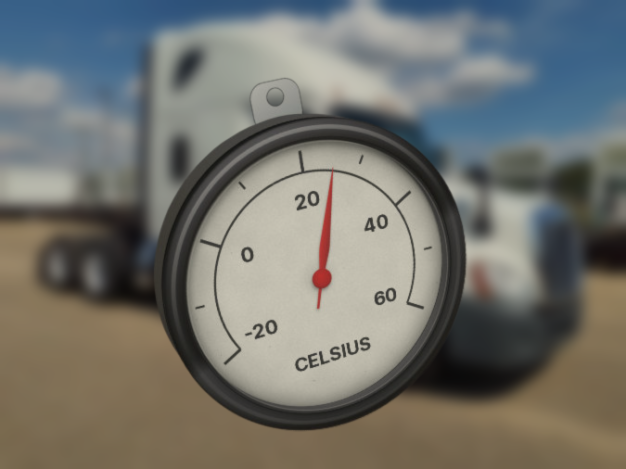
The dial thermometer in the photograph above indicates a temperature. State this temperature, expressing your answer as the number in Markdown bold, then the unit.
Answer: **25** °C
